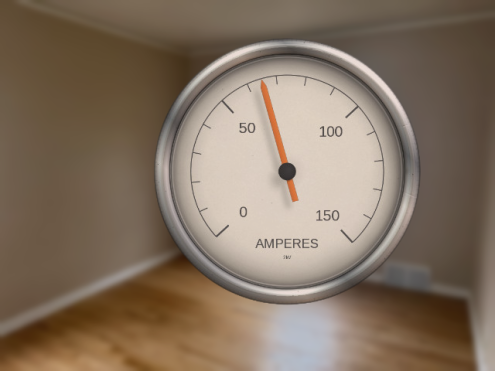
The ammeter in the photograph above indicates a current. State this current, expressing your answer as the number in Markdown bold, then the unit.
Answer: **65** A
